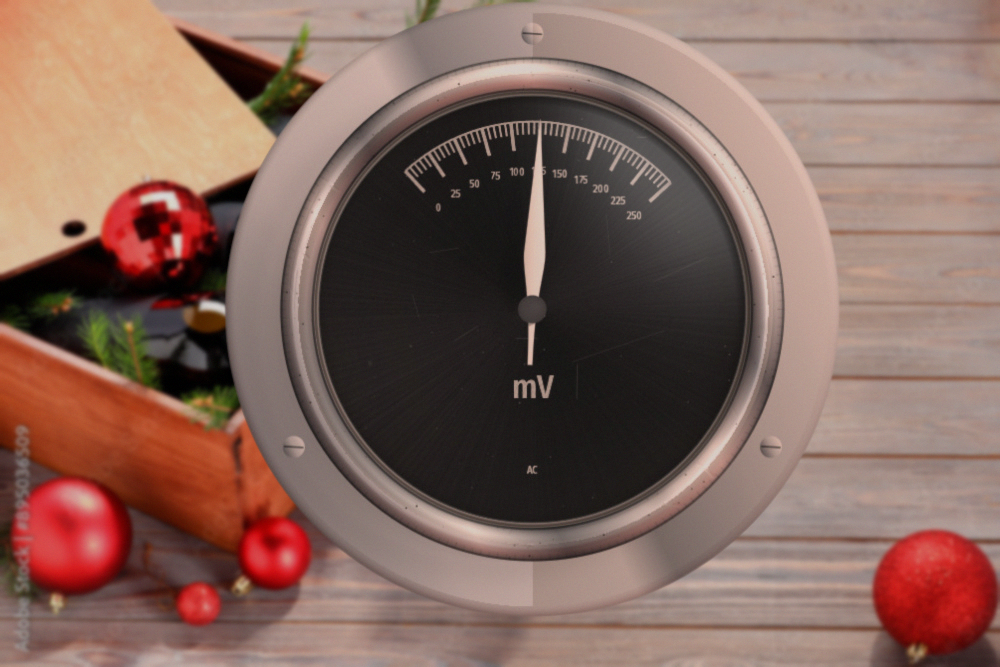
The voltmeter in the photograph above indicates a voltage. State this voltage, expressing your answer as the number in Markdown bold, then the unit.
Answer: **125** mV
